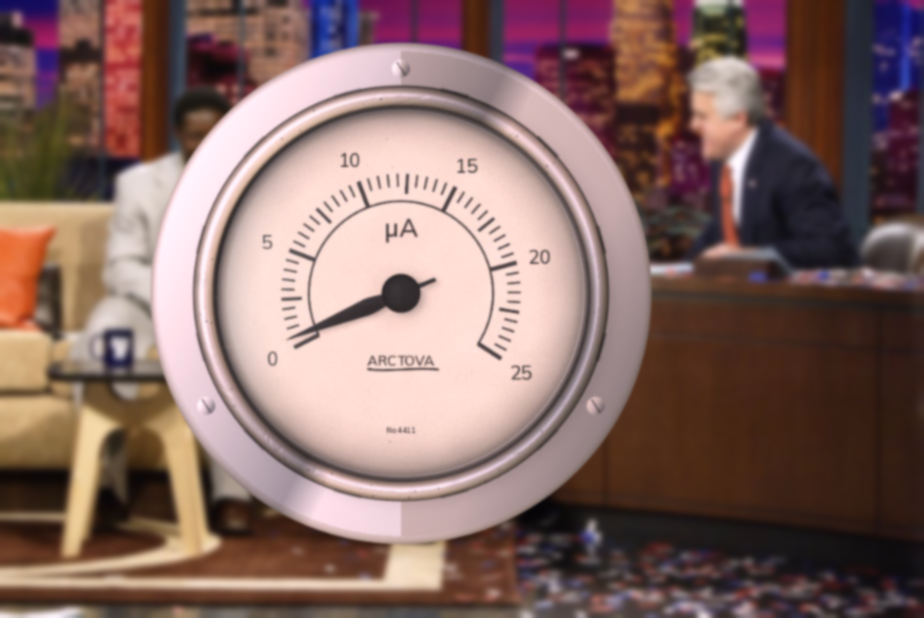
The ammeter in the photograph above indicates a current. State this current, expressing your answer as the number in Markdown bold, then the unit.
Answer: **0.5** µA
